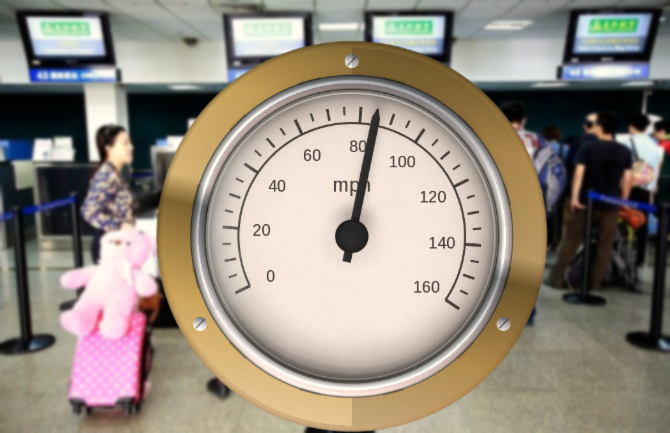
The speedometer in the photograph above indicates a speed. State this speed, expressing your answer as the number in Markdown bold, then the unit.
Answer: **85** mph
